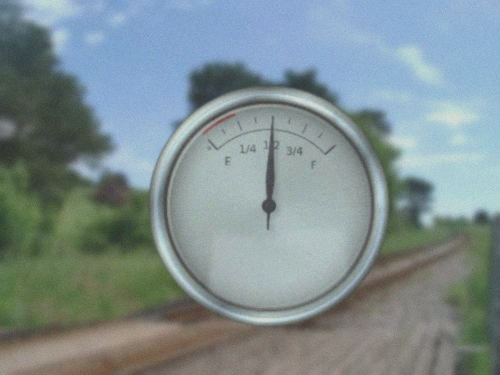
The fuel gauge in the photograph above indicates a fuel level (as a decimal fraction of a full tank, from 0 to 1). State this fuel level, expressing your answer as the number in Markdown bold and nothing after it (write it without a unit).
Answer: **0.5**
